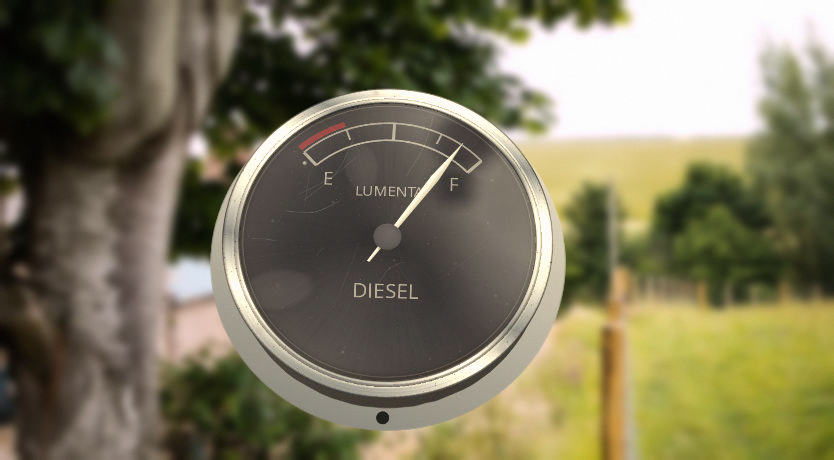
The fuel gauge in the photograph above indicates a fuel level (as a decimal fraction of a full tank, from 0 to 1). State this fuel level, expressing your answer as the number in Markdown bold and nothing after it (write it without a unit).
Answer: **0.875**
